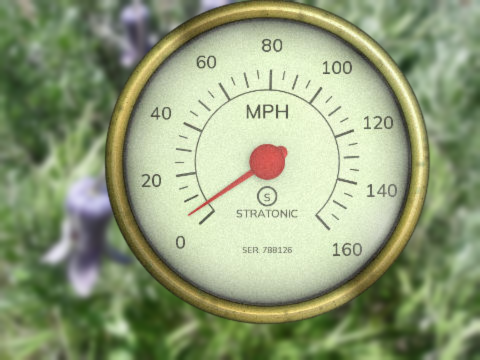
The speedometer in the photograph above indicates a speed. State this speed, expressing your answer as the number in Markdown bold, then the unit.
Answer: **5** mph
